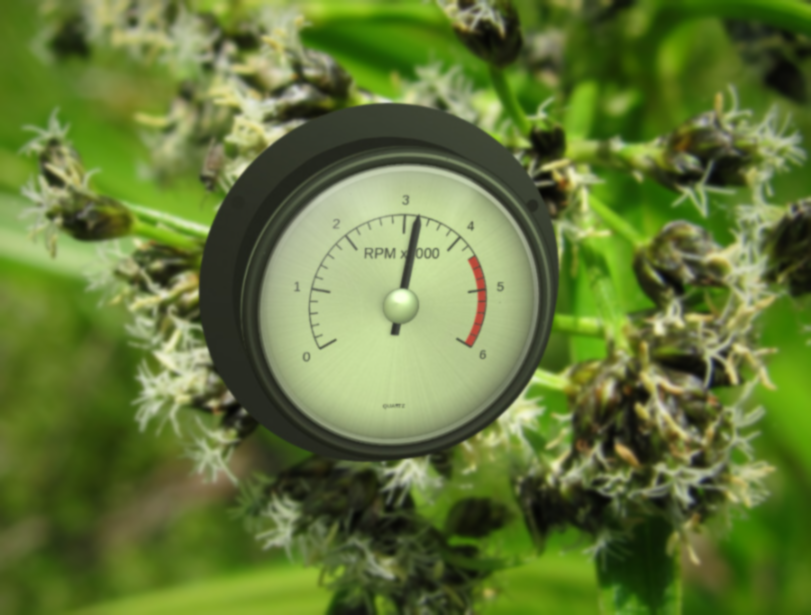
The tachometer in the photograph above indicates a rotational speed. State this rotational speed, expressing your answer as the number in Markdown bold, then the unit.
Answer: **3200** rpm
